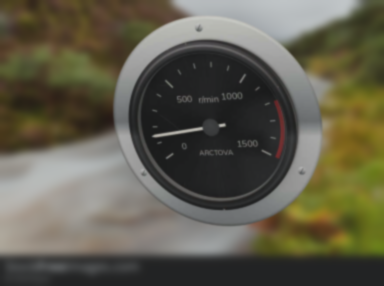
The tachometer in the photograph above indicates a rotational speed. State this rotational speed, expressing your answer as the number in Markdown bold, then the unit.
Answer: **150** rpm
